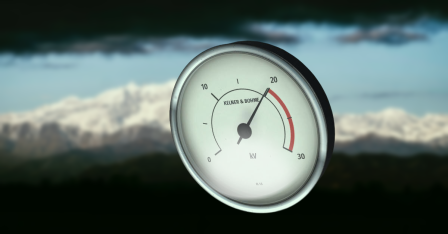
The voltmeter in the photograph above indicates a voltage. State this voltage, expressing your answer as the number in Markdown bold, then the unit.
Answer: **20** kV
